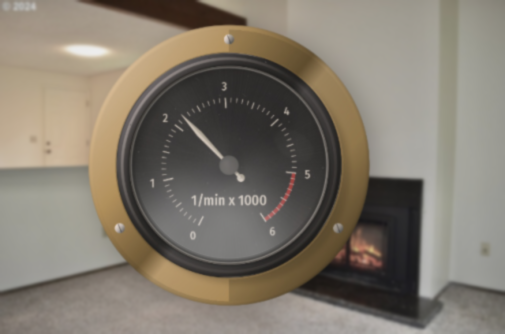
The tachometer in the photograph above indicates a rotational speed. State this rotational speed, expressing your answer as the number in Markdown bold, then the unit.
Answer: **2200** rpm
